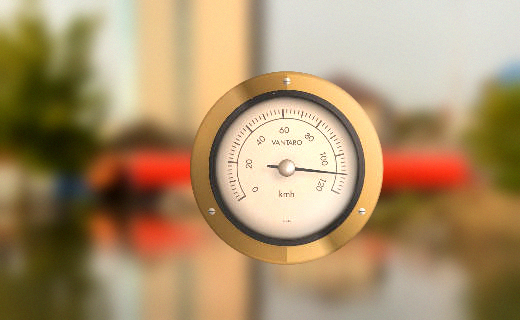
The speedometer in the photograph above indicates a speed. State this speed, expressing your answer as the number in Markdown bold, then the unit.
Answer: **110** km/h
